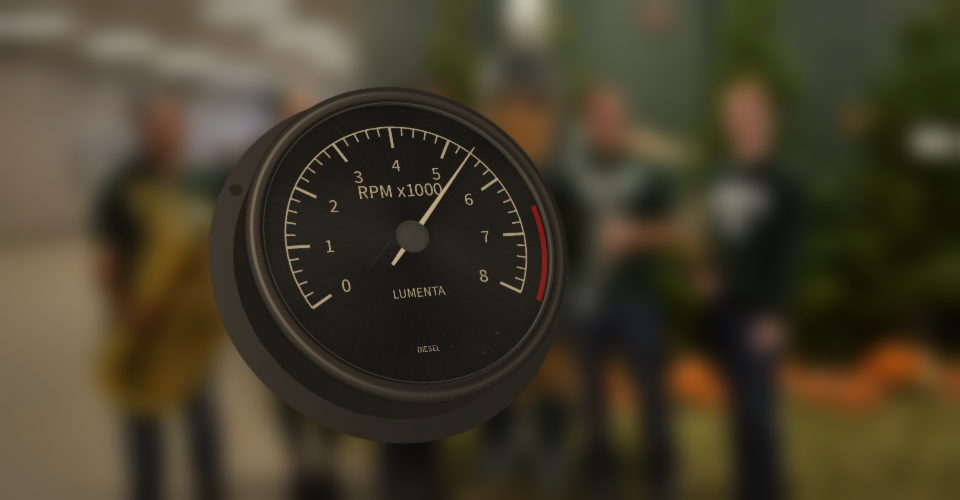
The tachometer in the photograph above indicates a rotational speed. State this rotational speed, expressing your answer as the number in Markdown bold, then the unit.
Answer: **5400** rpm
